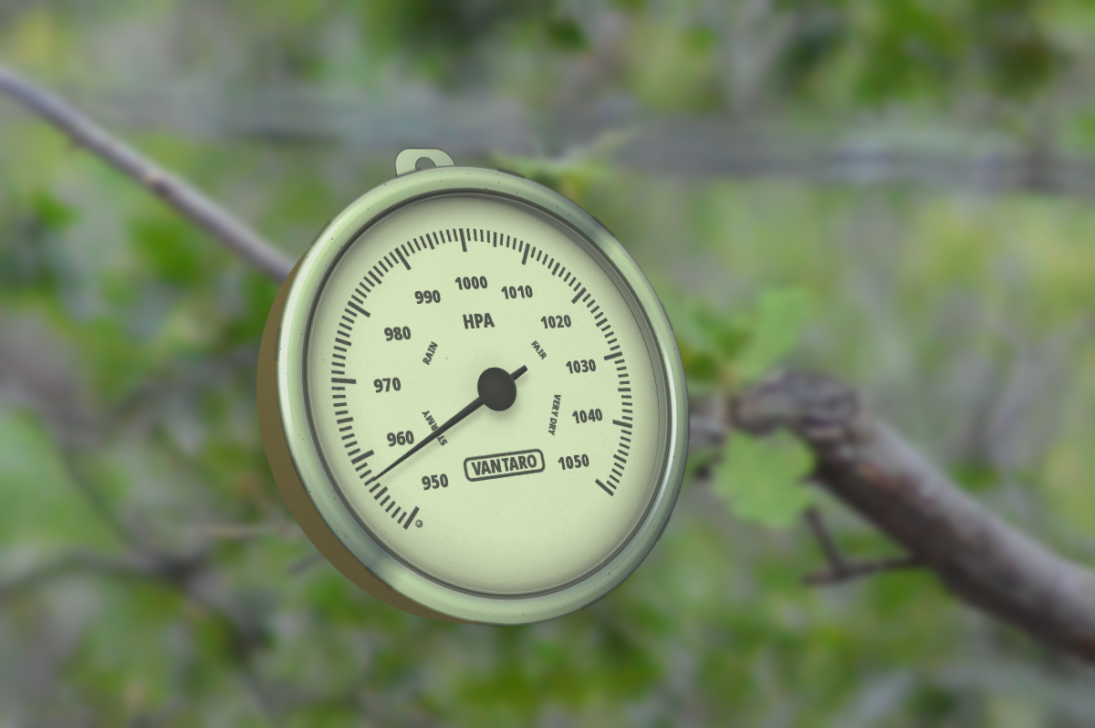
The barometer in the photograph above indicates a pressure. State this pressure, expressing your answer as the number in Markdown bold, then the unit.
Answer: **957** hPa
